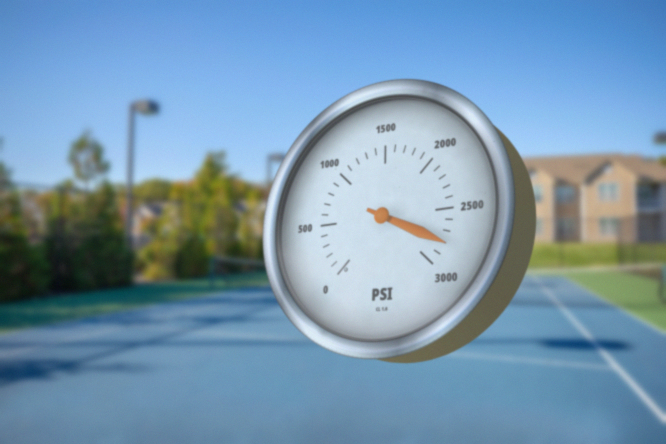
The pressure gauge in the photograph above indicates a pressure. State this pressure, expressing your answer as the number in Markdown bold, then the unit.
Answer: **2800** psi
